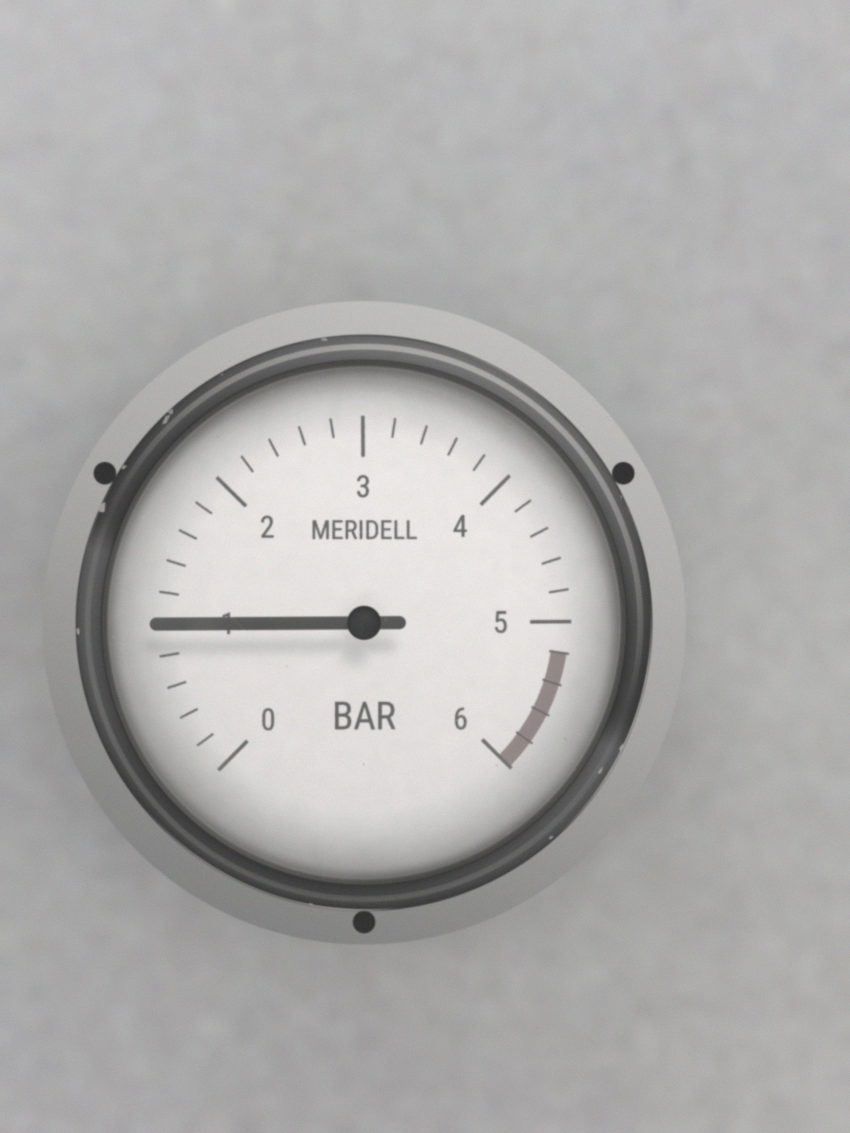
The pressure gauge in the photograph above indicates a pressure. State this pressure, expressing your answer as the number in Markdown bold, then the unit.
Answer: **1** bar
